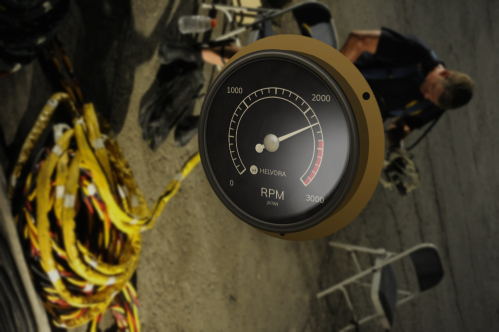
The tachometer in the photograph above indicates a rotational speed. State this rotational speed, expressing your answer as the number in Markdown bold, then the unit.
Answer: **2200** rpm
